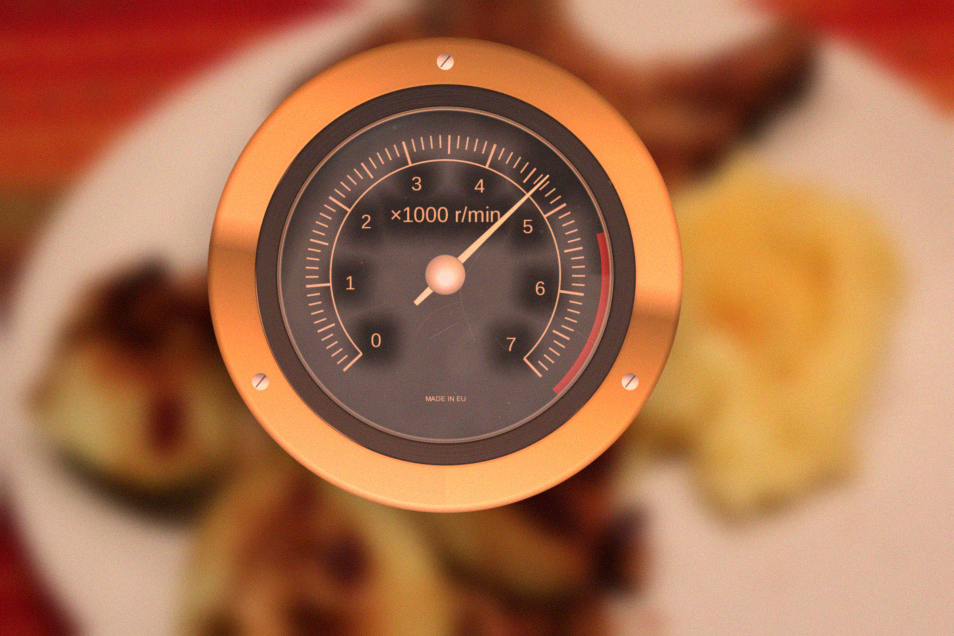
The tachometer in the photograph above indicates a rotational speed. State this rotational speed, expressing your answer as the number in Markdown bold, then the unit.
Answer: **4650** rpm
